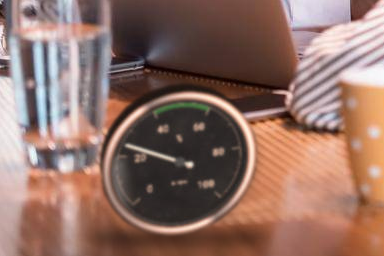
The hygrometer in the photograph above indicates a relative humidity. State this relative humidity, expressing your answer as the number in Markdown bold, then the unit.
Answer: **25** %
